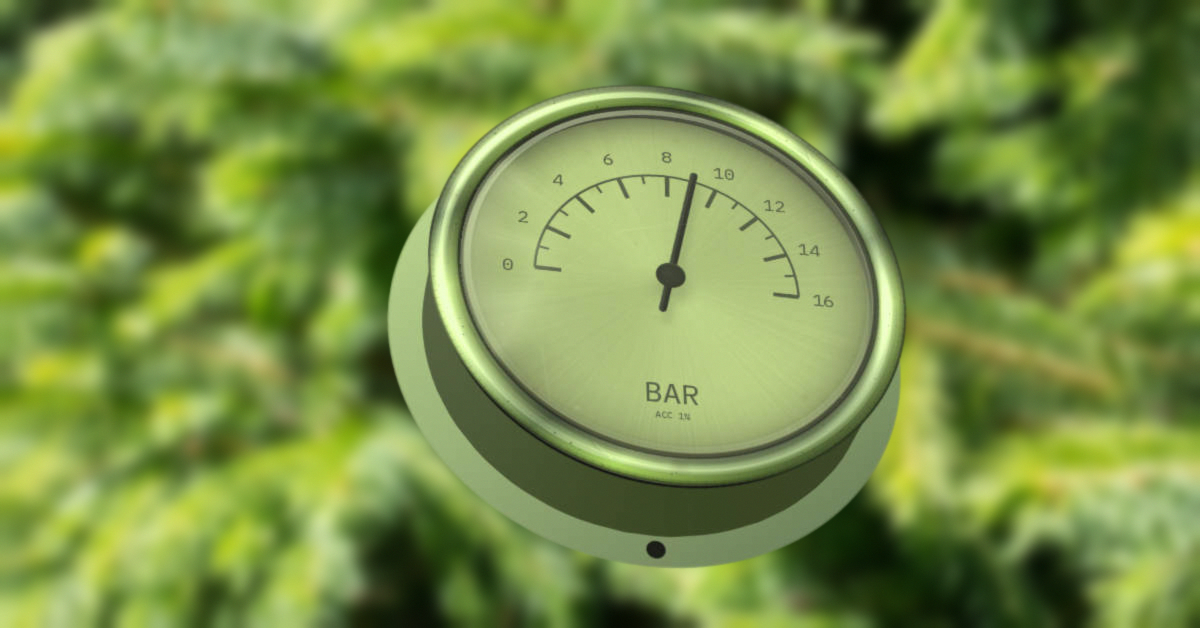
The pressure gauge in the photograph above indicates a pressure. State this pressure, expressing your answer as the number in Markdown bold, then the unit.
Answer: **9** bar
